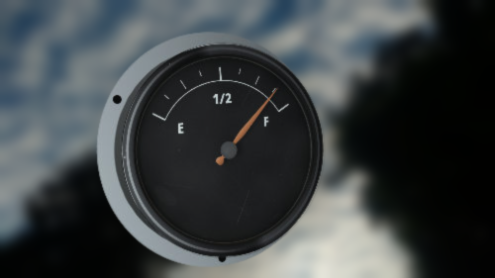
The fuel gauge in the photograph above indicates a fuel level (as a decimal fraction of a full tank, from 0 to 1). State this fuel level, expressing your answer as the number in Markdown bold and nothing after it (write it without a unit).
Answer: **0.875**
